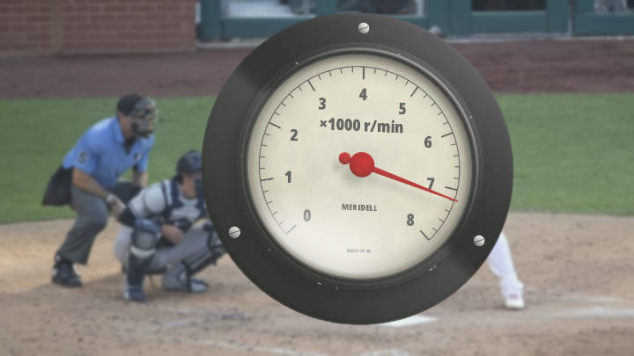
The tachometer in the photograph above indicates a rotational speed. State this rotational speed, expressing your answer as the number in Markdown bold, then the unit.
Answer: **7200** rpm
